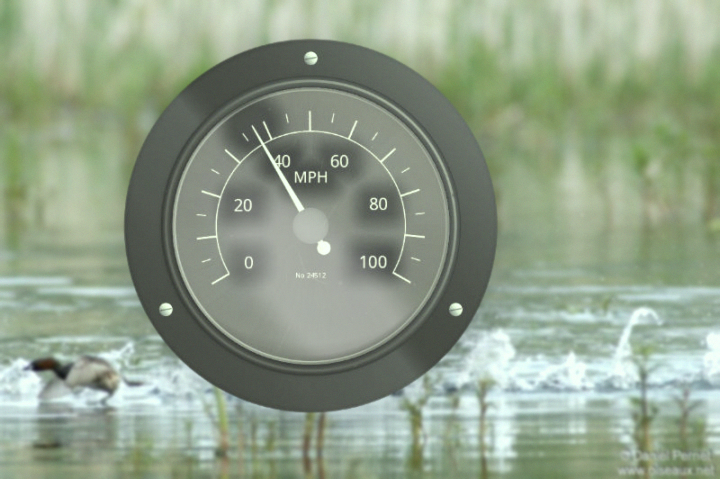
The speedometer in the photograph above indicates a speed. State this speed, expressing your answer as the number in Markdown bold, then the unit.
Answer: **37.5** mph
